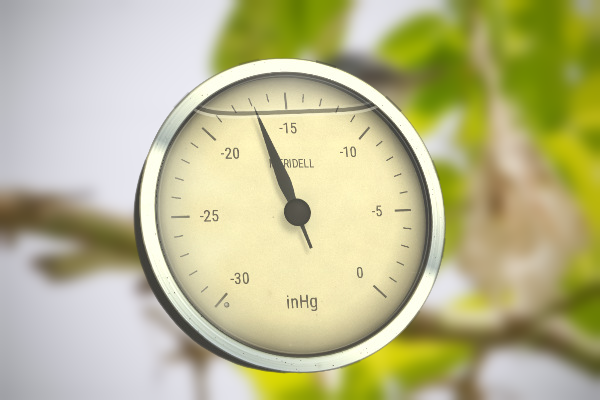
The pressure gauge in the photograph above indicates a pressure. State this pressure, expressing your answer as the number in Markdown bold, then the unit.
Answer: **-17** inHg
